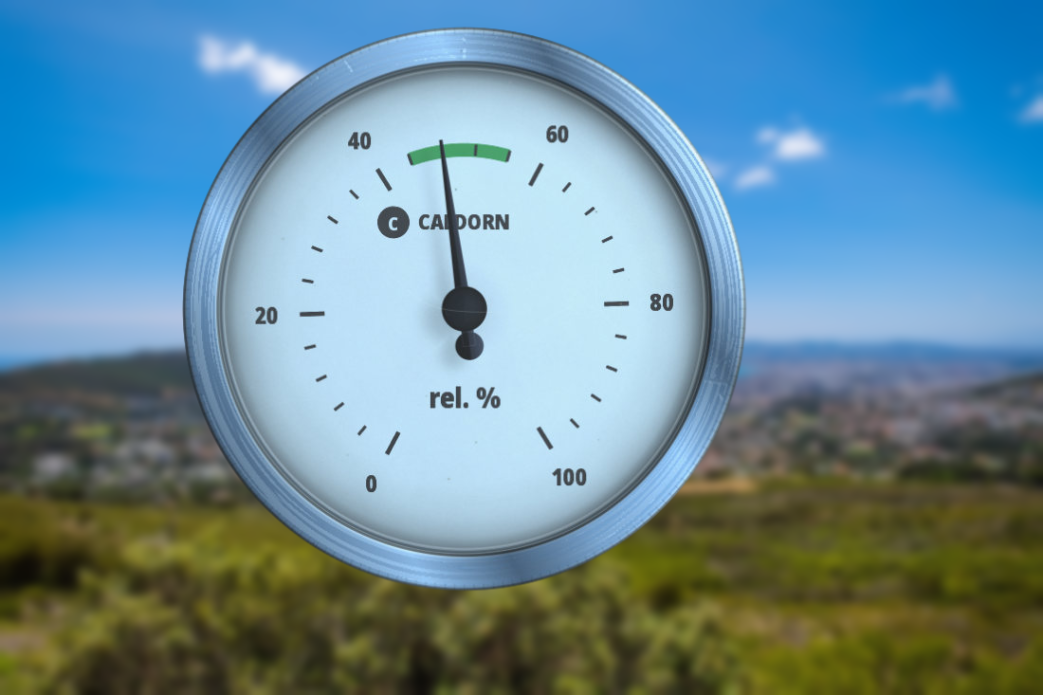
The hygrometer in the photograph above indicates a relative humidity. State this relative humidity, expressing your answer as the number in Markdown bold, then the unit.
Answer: **48** %
